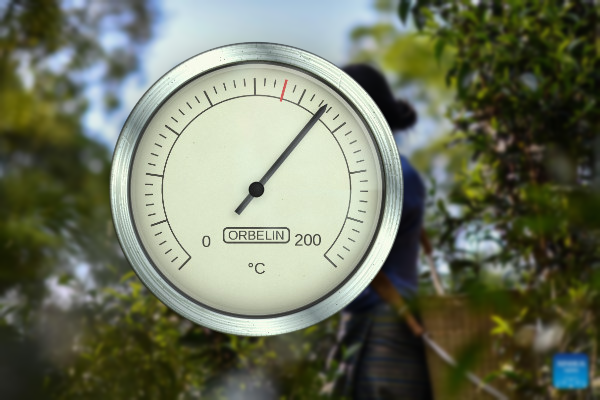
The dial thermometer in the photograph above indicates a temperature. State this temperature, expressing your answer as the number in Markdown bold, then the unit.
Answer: **130** °C
